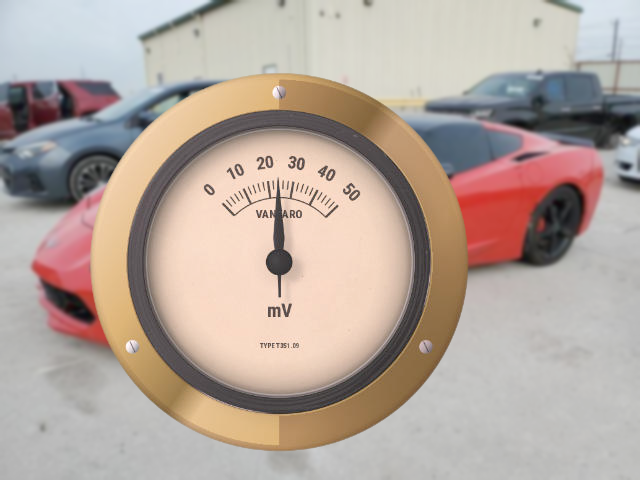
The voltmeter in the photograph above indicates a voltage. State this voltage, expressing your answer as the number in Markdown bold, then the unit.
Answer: **24** mV
